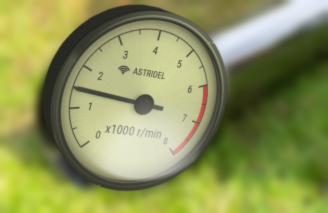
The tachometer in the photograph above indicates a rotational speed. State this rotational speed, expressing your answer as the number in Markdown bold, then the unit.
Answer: **1500** rpm
